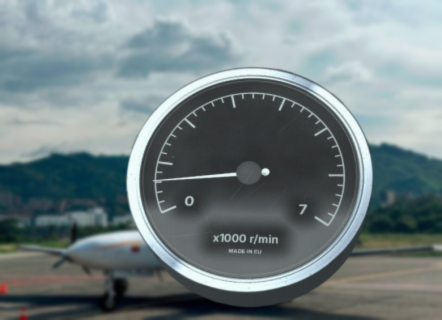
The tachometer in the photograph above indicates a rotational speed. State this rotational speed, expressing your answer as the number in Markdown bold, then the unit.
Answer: **600** rpm
